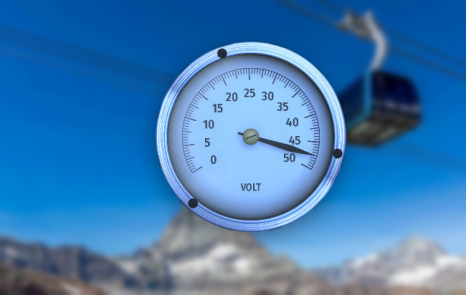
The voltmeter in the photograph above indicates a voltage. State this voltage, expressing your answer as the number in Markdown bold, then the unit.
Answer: **47.5** V
